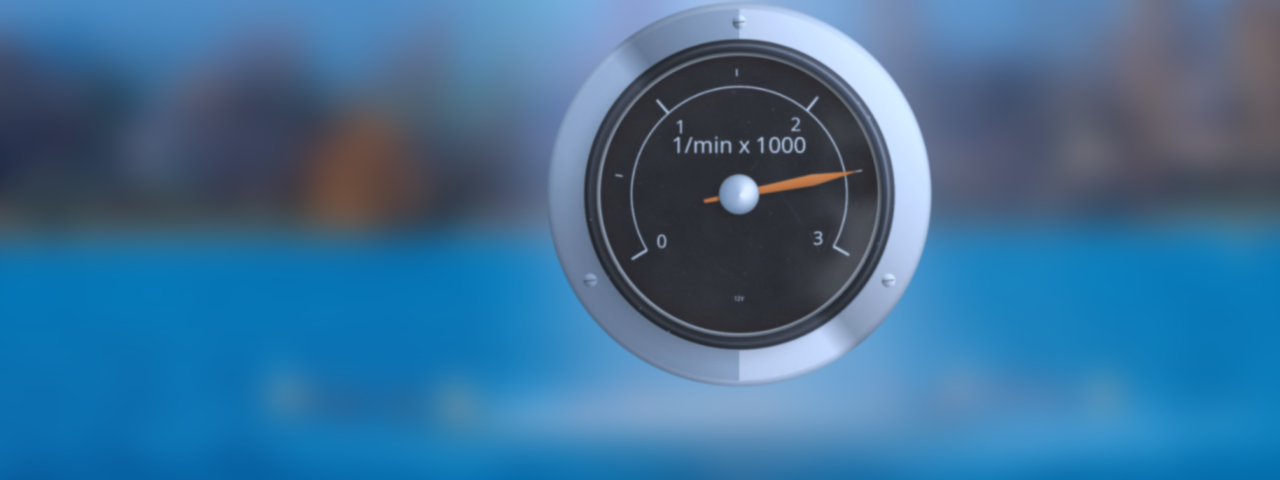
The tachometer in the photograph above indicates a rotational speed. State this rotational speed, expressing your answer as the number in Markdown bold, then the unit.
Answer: **2500** rpm
